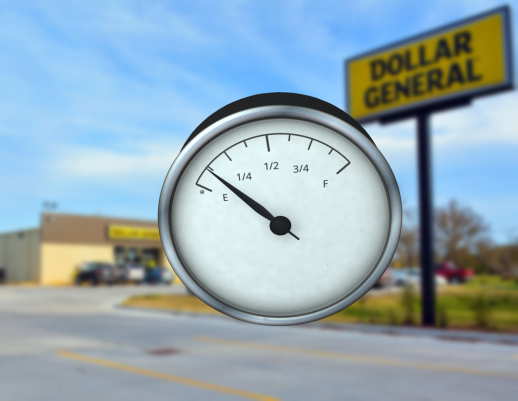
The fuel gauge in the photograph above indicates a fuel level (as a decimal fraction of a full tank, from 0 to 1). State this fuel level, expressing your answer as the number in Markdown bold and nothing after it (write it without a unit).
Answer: **0.125**
